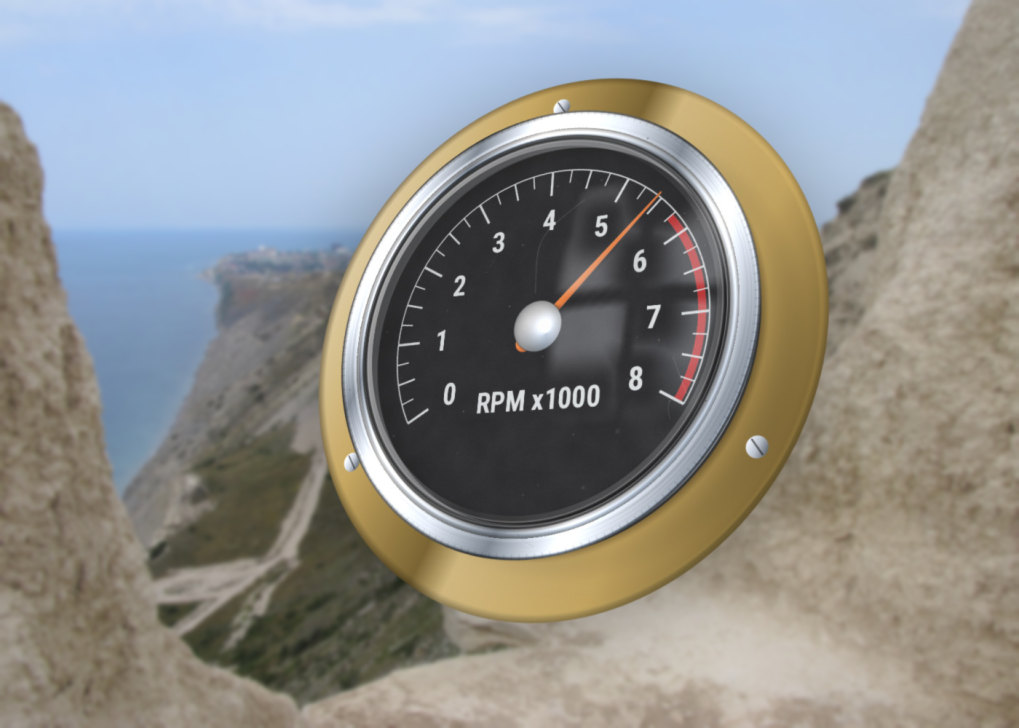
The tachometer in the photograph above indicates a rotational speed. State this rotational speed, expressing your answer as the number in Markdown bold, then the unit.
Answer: **5500** rpm
